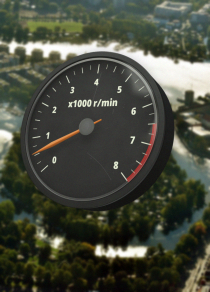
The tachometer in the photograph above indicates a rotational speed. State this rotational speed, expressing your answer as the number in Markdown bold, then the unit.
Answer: **500** rpm
